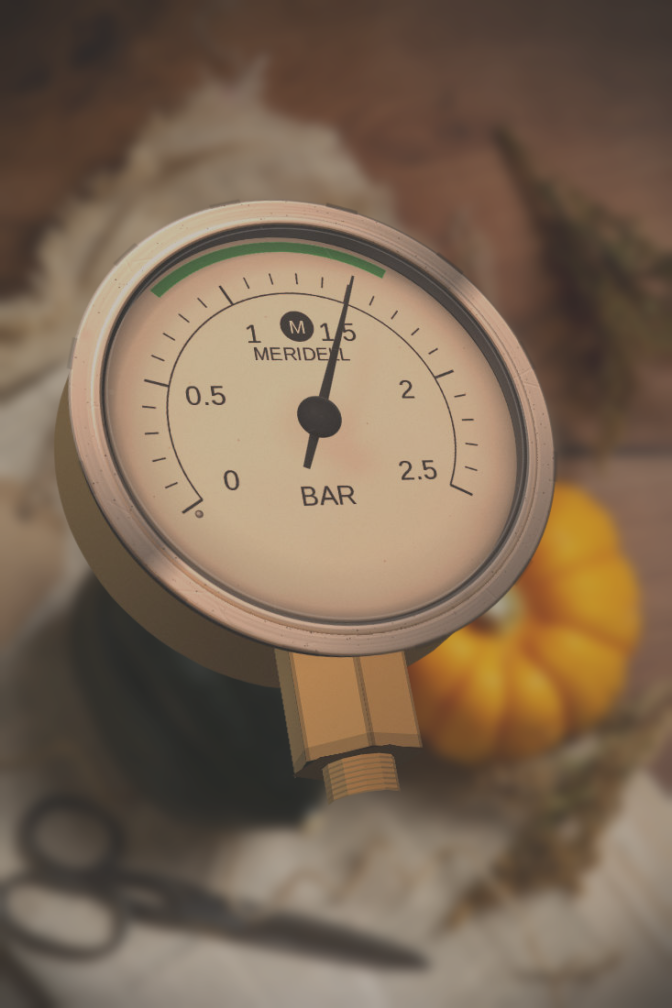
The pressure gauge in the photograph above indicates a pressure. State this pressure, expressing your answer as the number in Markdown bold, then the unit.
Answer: **1.5** bar
